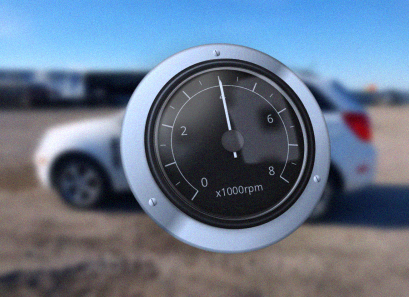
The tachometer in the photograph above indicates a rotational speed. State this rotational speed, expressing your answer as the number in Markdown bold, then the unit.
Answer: **4000** rpm
